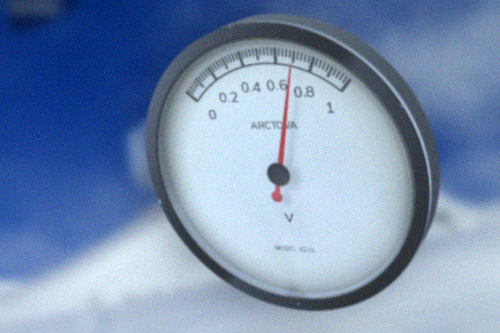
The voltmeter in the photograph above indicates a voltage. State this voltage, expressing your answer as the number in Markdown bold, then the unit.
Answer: **0.7** V
